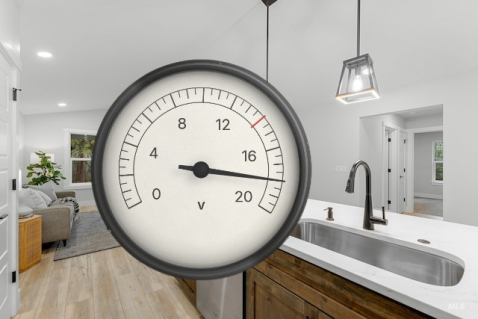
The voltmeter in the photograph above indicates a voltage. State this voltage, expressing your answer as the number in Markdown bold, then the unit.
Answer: **18** V
